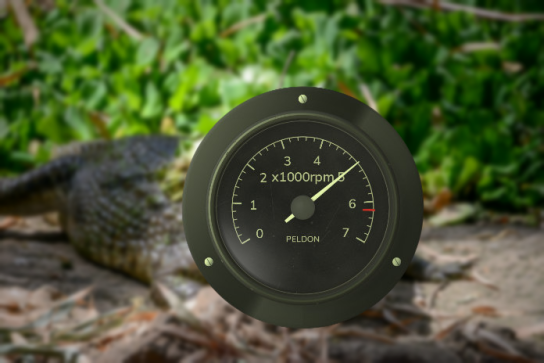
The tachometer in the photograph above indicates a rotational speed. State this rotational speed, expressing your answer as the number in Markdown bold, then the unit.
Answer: **5000** rpm
